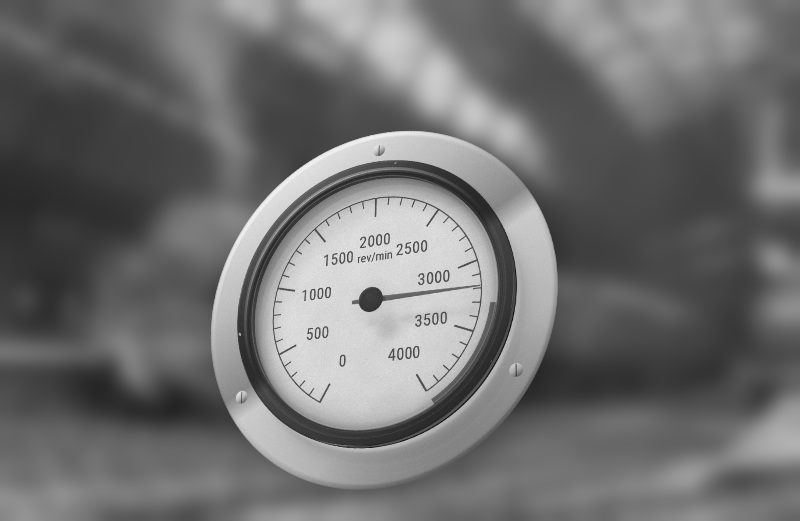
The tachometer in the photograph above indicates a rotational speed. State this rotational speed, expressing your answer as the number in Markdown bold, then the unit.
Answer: **3200** rpm
